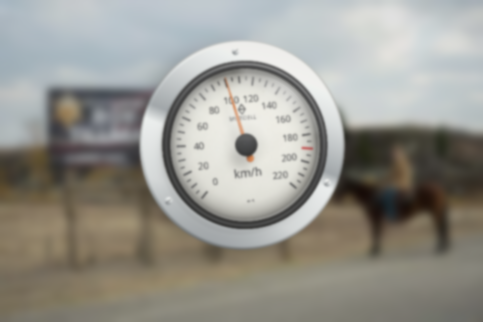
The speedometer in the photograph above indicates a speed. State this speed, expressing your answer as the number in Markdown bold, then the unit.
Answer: **100** km/h
